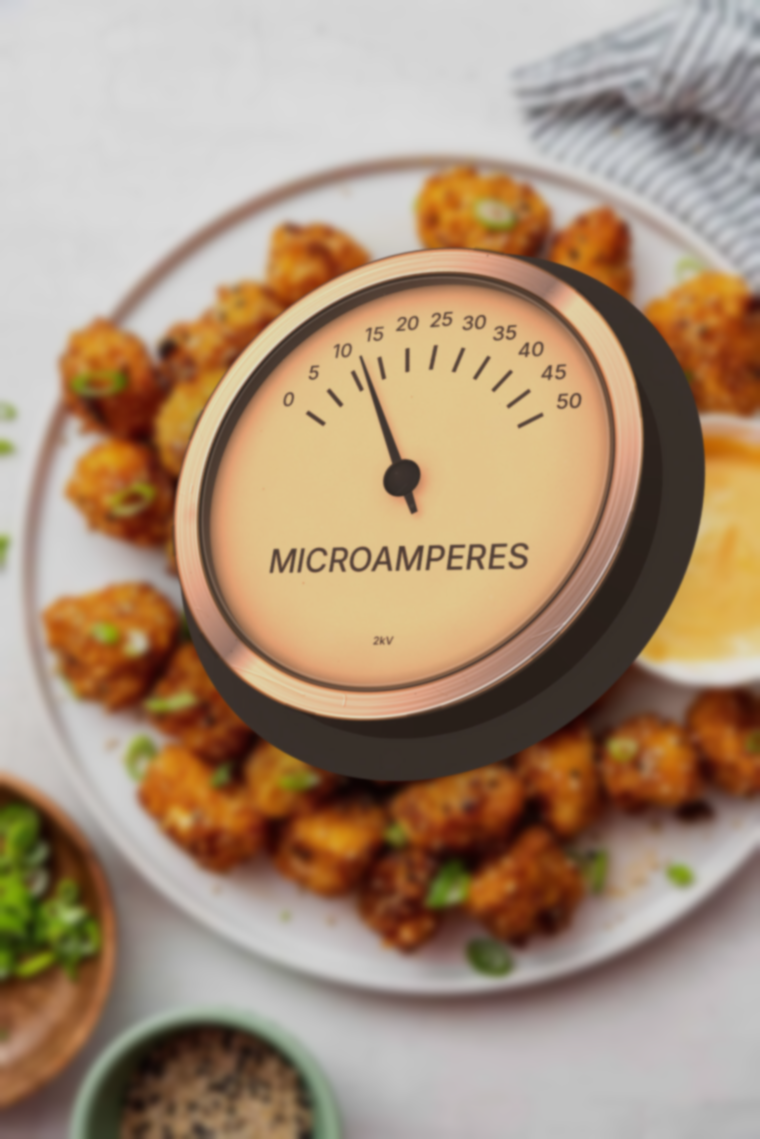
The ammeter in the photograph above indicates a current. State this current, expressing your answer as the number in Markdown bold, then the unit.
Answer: **12.5** µA
